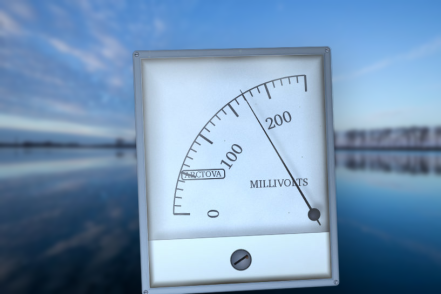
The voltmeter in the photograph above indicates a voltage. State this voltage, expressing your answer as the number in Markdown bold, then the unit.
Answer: **170** mV
